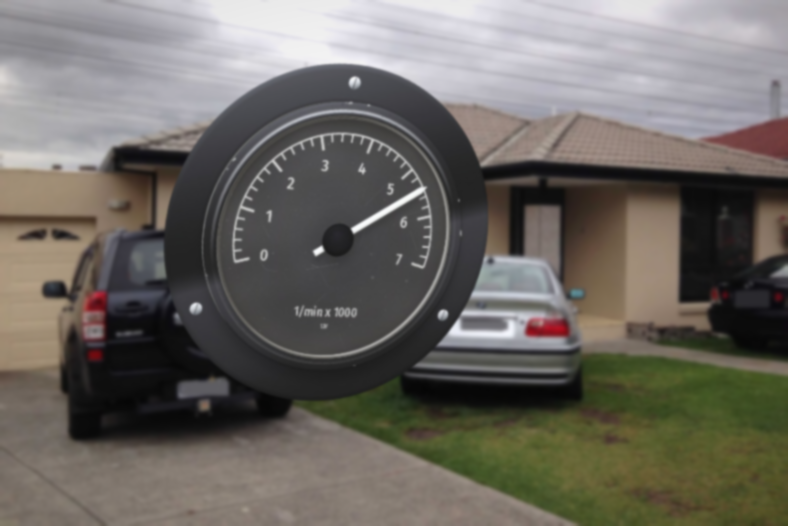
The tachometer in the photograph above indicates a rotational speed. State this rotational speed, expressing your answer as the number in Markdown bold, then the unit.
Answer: **5400** rpm
